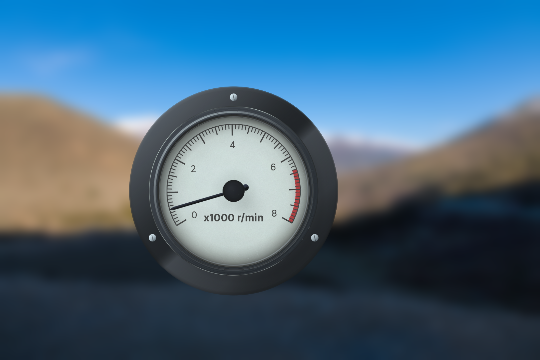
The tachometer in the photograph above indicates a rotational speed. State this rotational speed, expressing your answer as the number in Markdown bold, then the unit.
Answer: **500** rpm
